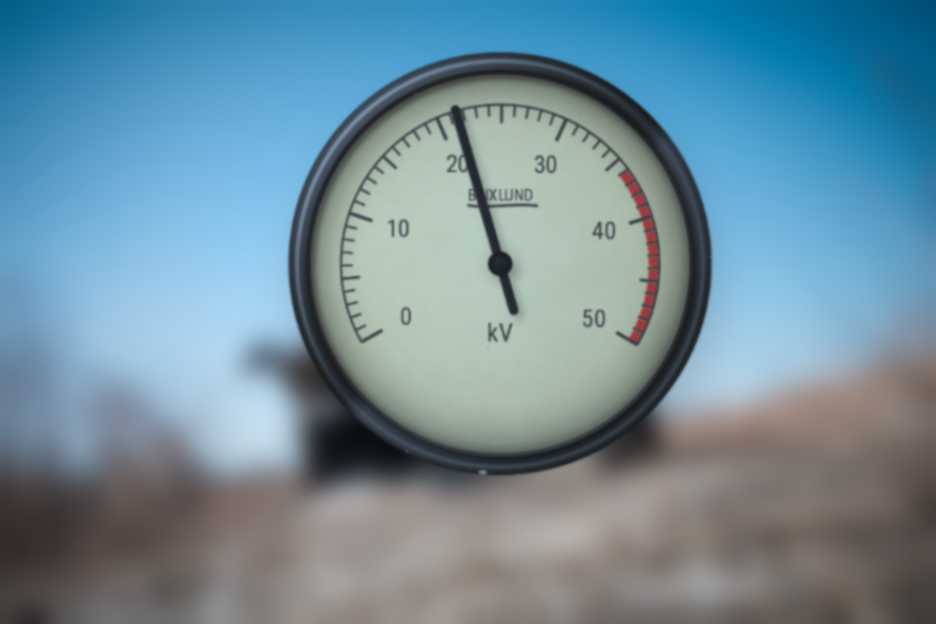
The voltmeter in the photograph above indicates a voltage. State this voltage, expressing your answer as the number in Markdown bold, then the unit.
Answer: **21.5** kV
